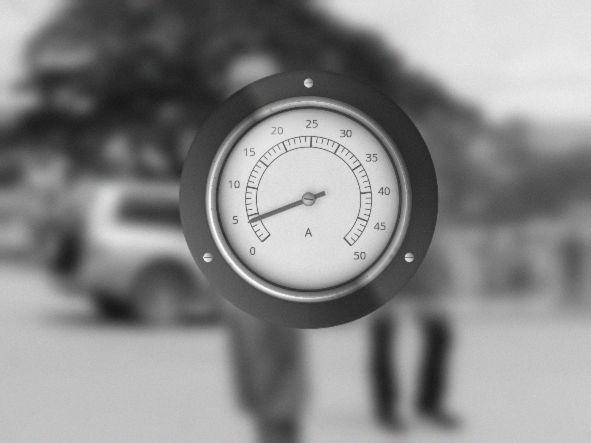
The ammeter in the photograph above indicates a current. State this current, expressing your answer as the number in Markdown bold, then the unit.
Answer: **4** A
